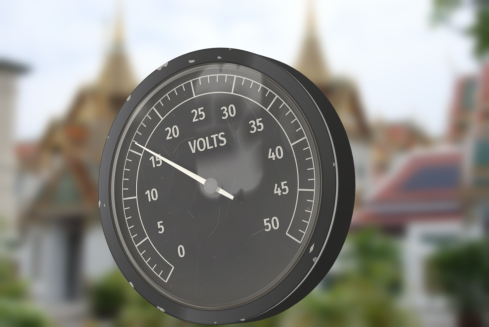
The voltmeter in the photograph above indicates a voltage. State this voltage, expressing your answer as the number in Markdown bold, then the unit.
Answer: **16** V
